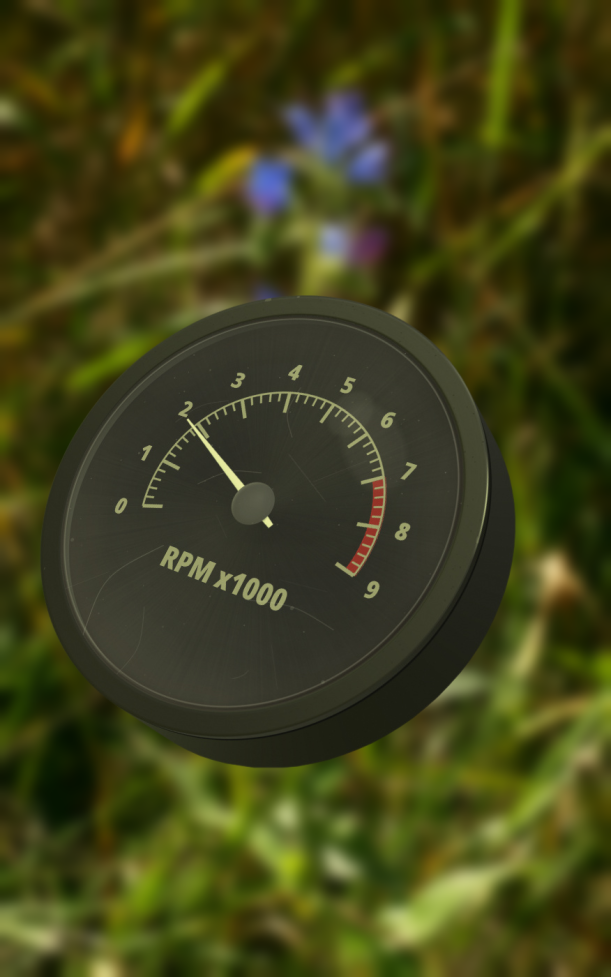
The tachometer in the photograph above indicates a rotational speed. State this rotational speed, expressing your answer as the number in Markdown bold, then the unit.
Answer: **1900** rpm
